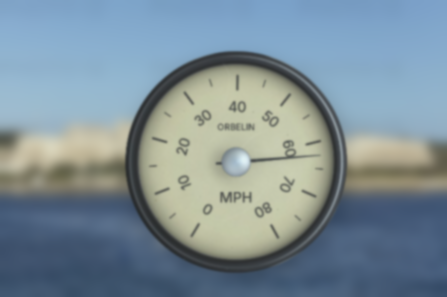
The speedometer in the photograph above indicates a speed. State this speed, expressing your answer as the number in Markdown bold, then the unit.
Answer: **62.5** mph
